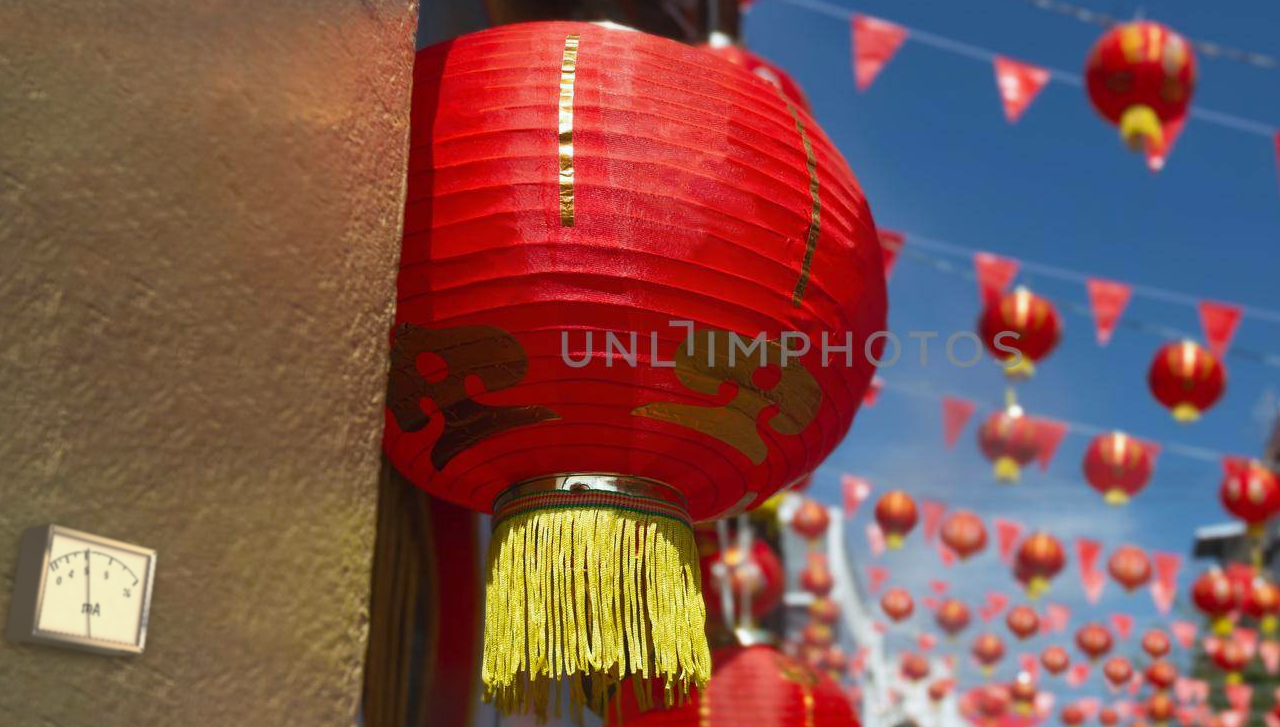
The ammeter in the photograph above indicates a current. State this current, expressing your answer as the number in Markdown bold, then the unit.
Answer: **6** mA
